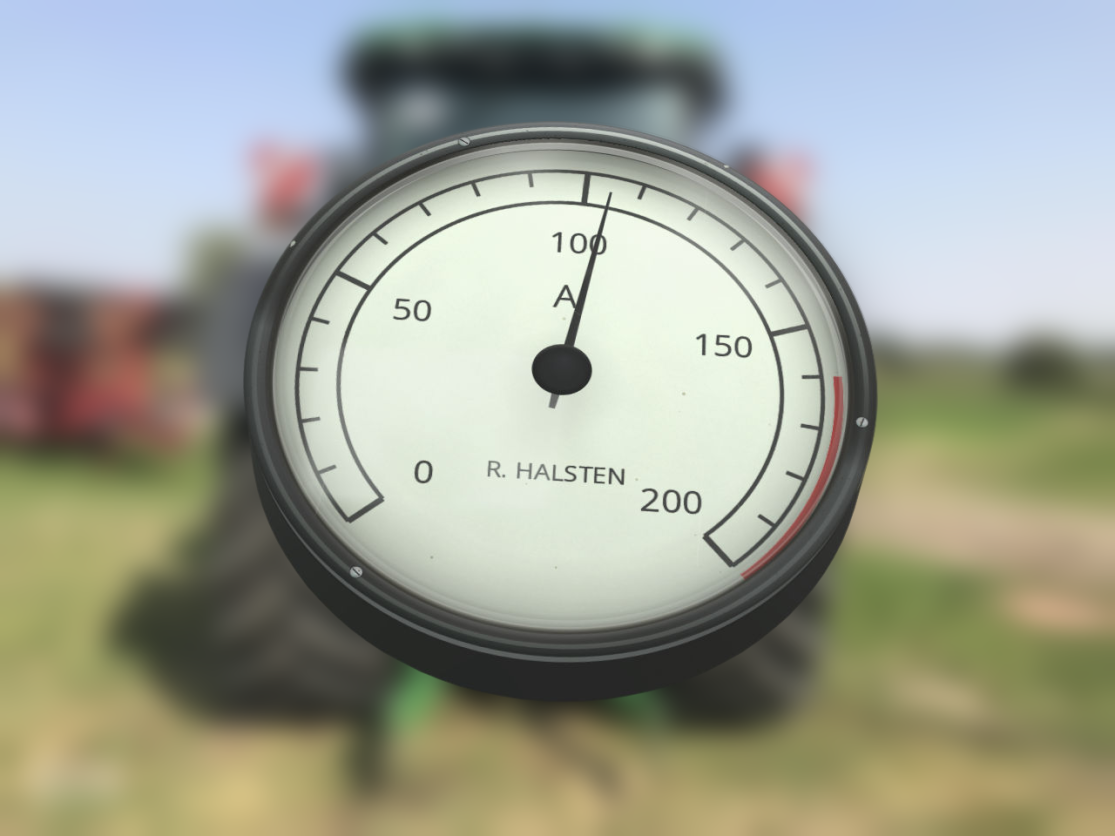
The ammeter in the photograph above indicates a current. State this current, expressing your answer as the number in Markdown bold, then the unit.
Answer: **105** A
